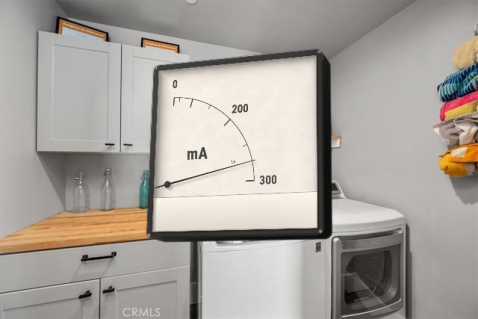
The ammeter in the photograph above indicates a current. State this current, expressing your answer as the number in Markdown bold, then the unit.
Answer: **275** mA
